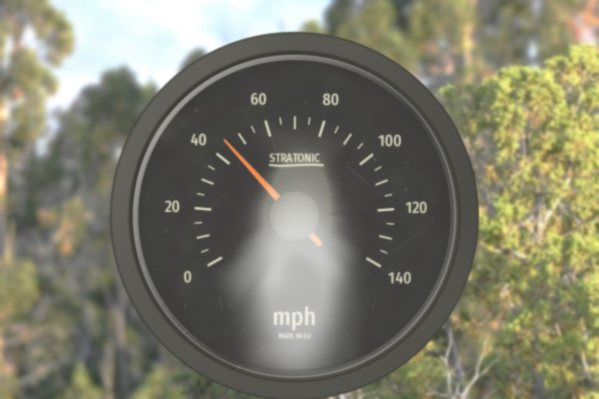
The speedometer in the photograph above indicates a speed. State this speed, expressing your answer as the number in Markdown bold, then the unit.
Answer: **45** mph
